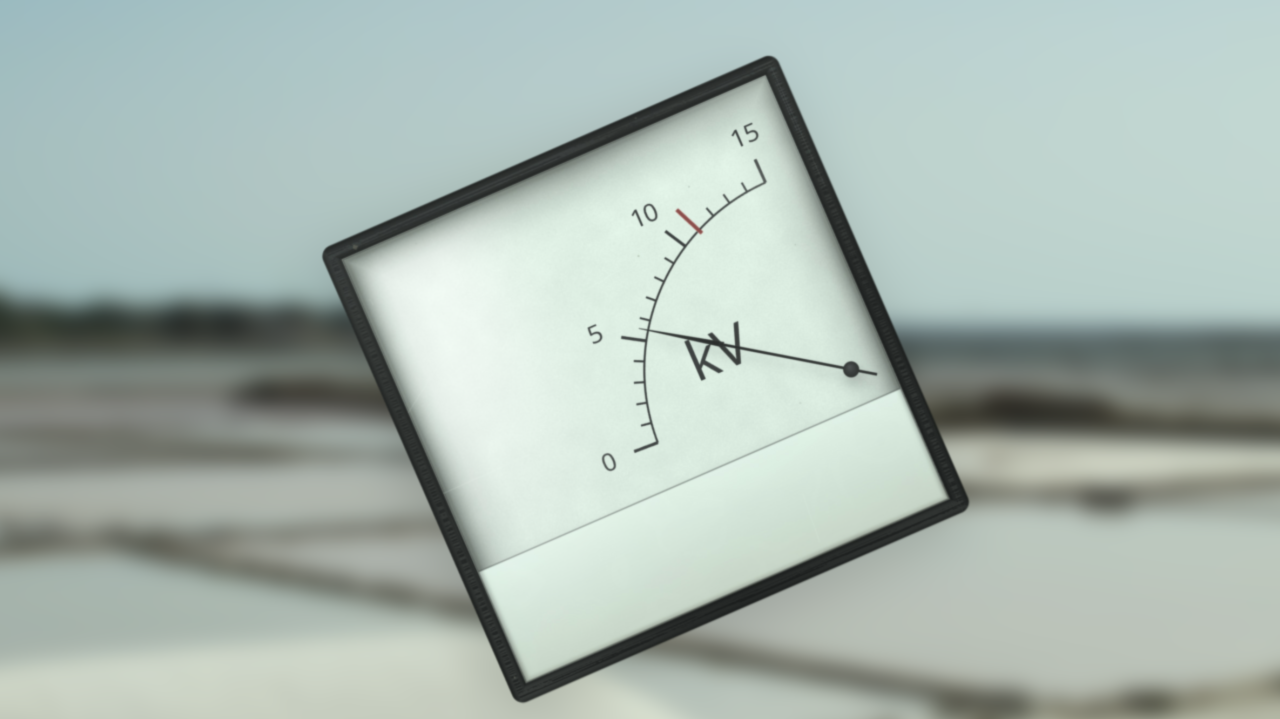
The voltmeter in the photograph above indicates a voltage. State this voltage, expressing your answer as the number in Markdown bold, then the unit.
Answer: **5.5** kV
